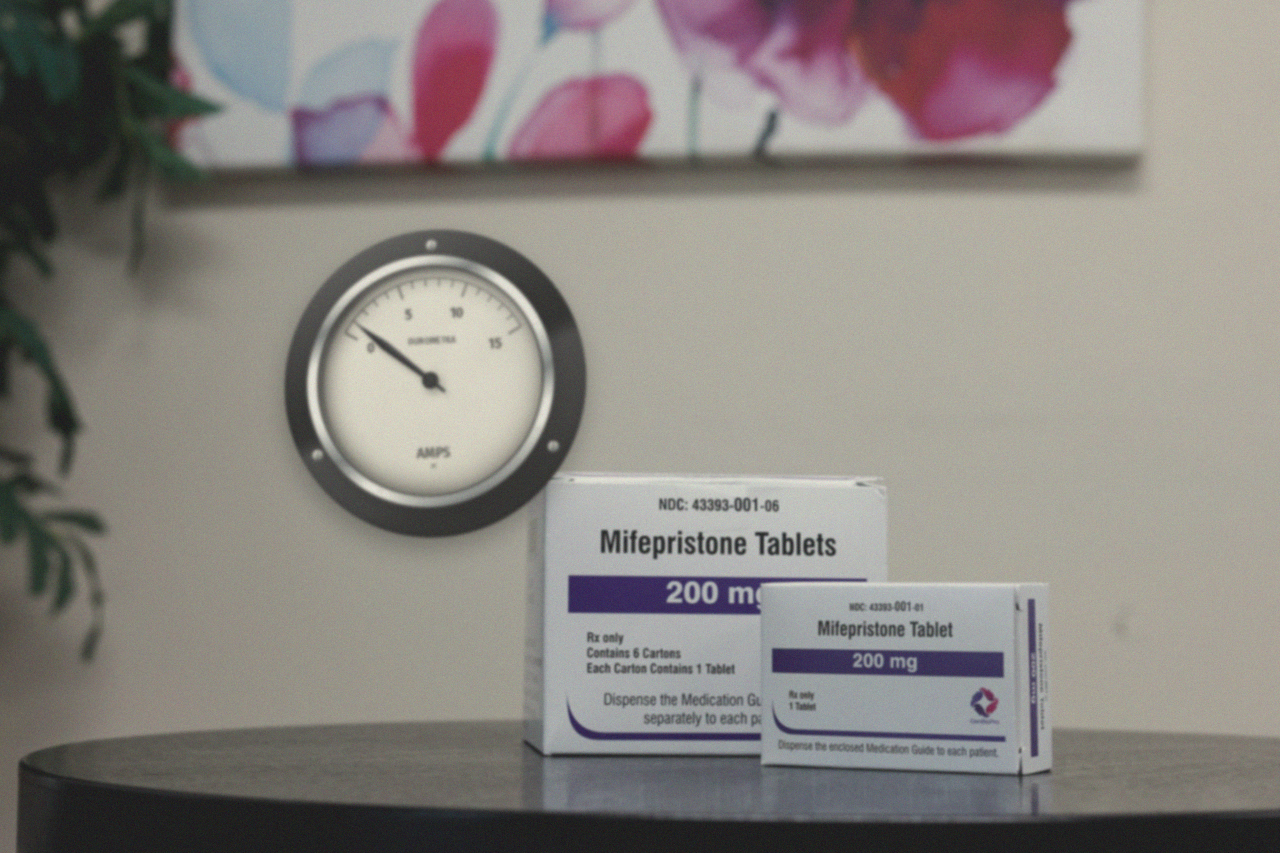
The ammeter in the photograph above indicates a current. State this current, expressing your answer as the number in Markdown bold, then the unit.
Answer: **1** A
